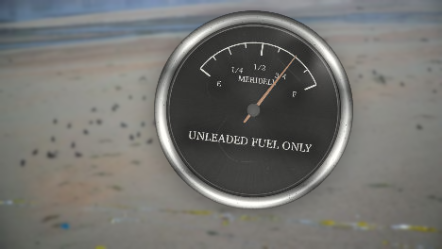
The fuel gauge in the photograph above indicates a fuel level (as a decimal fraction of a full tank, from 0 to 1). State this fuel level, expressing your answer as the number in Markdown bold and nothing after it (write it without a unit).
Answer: **0.75**
